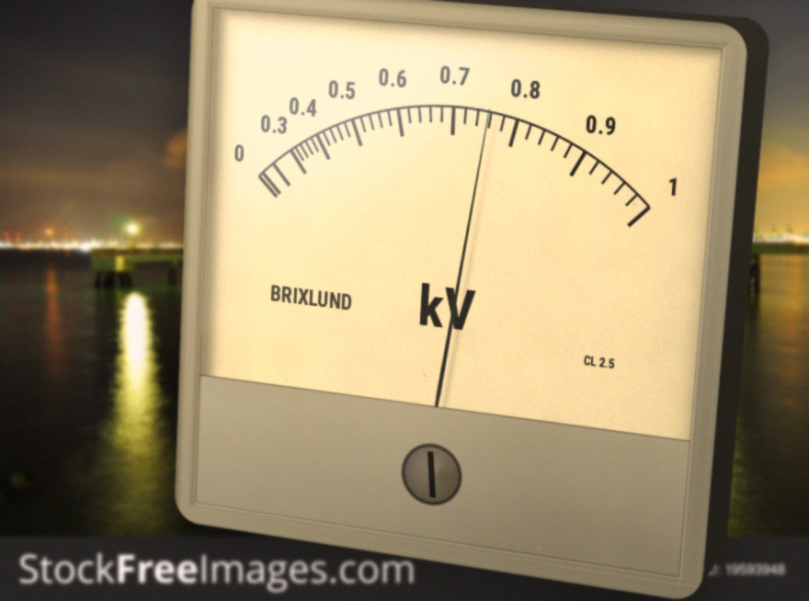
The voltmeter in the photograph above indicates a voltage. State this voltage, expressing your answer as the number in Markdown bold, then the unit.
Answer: **0.76** kV
